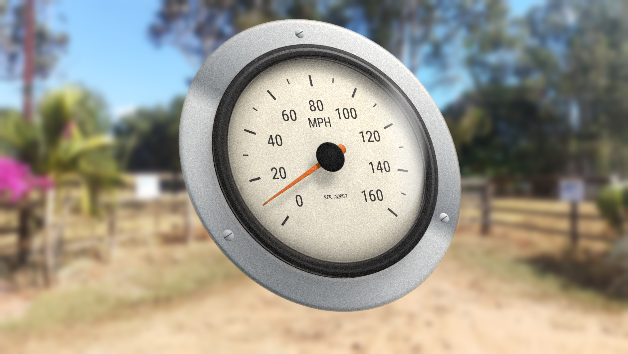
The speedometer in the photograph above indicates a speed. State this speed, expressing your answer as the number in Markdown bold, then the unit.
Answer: **10** mph
